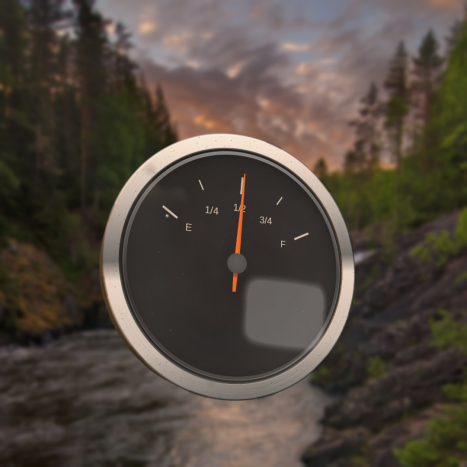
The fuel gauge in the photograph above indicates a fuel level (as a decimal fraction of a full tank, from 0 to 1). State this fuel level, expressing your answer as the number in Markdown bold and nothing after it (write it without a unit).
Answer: **0.5**
